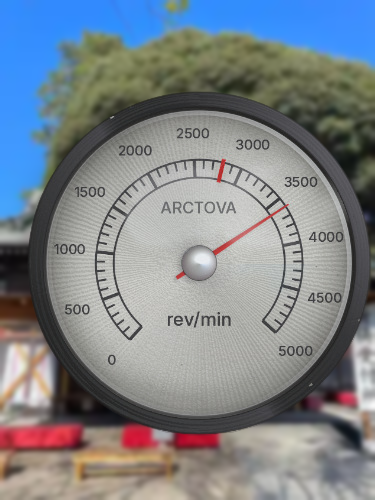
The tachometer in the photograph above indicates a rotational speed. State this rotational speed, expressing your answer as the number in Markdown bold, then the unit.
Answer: **3600** rpm
